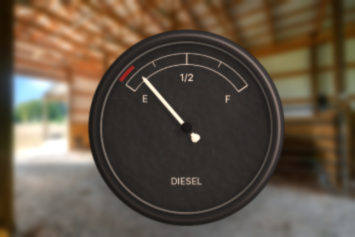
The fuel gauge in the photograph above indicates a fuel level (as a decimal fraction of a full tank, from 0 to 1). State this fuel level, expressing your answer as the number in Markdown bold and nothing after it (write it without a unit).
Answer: **0.125**
